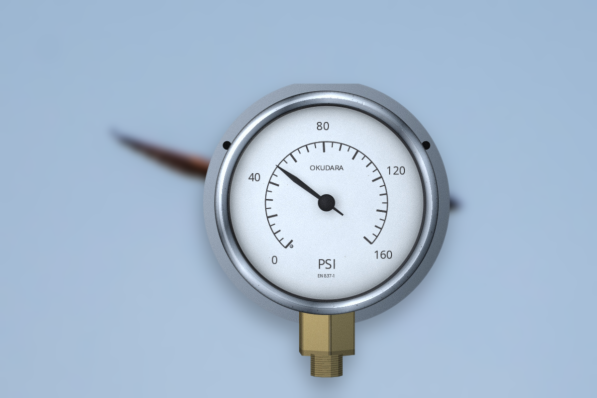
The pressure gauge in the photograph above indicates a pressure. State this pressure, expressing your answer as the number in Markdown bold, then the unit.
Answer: **50** psi
